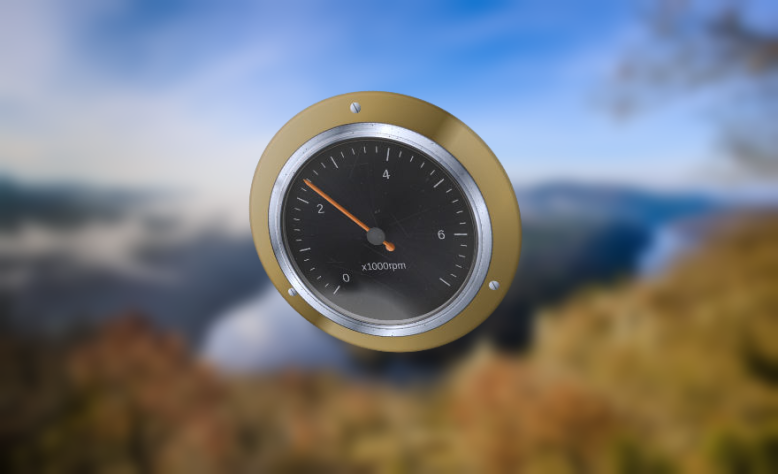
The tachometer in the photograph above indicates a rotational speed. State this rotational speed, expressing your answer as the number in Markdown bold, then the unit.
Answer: **2400** rpm
